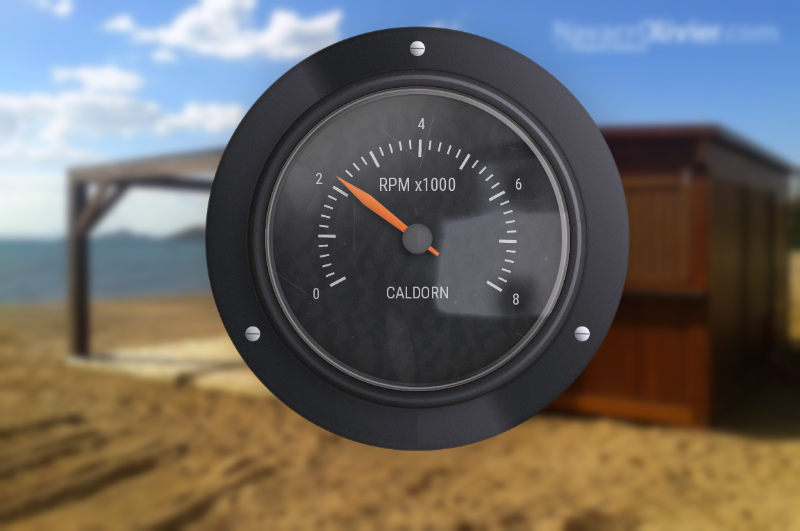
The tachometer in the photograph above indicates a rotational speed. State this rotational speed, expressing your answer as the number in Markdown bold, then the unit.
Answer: **2200** rpm
